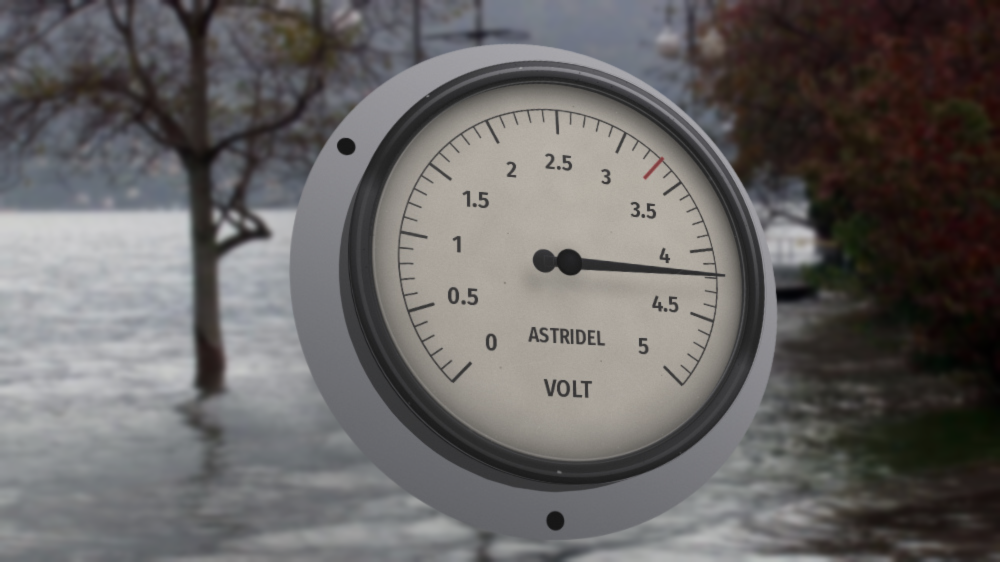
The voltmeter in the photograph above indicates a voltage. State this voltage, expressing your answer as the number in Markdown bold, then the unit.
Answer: **4.2** V
